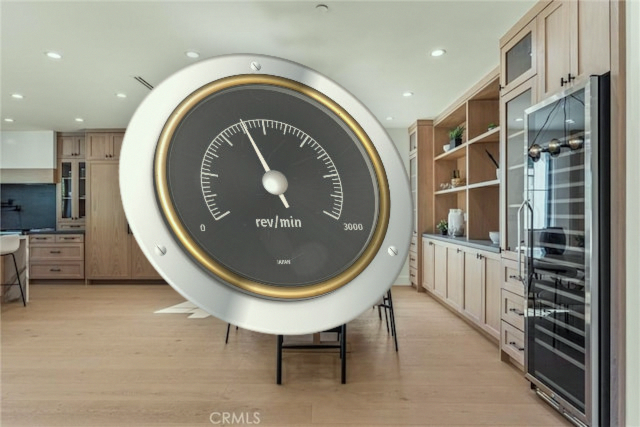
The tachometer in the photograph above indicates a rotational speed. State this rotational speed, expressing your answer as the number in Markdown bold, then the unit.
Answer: **1250** rpm
